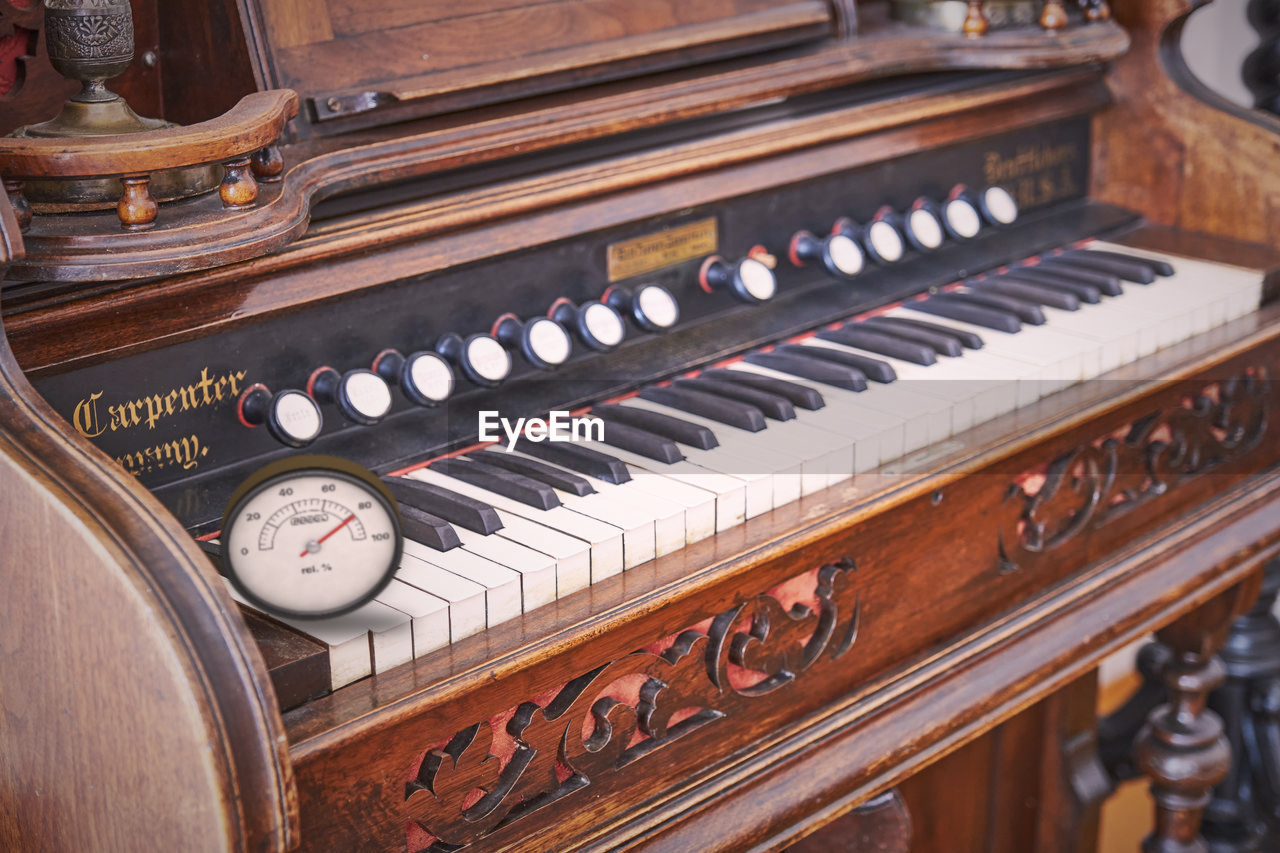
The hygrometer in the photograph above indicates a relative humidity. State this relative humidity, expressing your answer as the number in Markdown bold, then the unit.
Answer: **80** %
